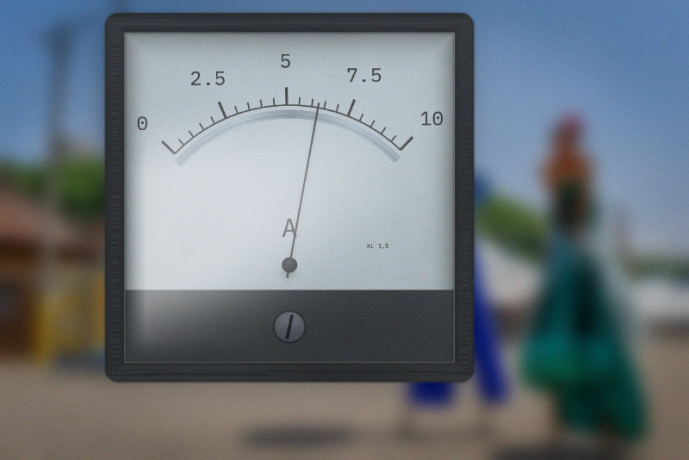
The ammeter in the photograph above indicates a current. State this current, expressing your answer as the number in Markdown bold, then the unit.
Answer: **6.25** A
